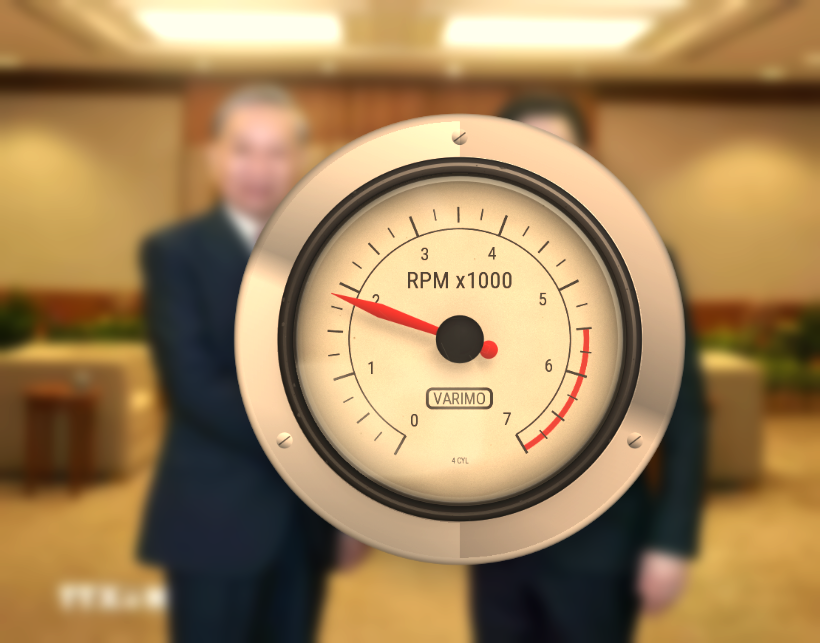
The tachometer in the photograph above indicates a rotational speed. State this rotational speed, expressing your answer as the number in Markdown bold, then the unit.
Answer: **1875** rpm
